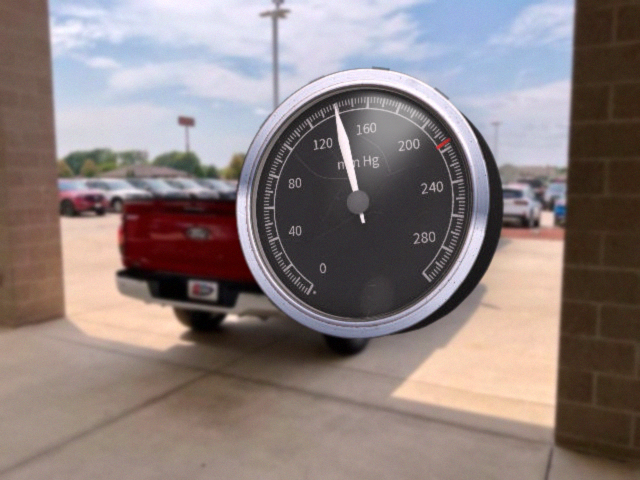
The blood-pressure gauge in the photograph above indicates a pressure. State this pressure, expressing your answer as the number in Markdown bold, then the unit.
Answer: **140** mmHg
